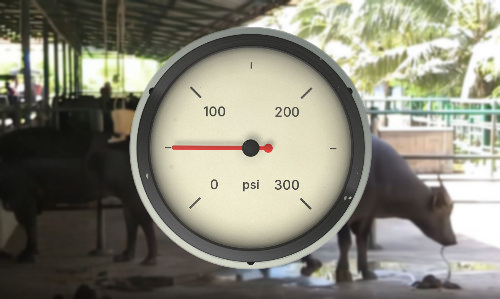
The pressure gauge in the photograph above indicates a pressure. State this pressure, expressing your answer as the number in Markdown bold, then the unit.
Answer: **50** psi
